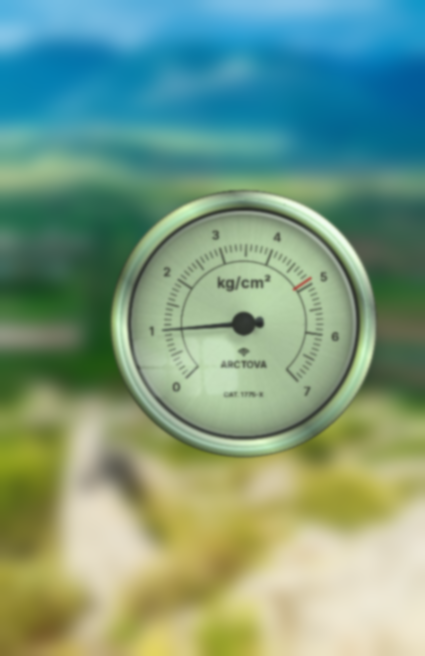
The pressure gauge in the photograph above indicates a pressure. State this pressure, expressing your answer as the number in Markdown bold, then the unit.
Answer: **1** kg/cm²
